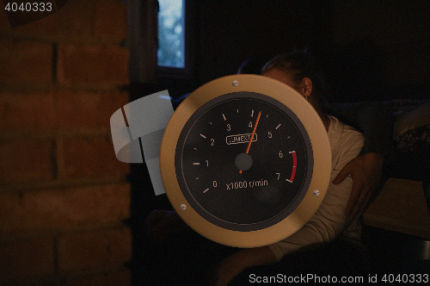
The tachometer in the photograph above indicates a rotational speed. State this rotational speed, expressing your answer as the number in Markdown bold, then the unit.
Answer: **4250** rpm
